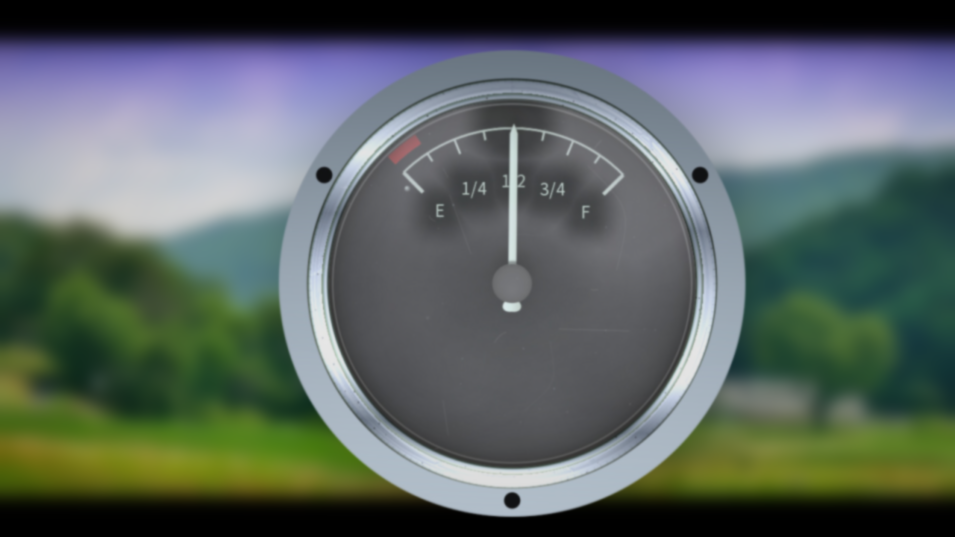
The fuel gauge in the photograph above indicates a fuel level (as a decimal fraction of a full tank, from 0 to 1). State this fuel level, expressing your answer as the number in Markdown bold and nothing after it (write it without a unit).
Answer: **0.5**
